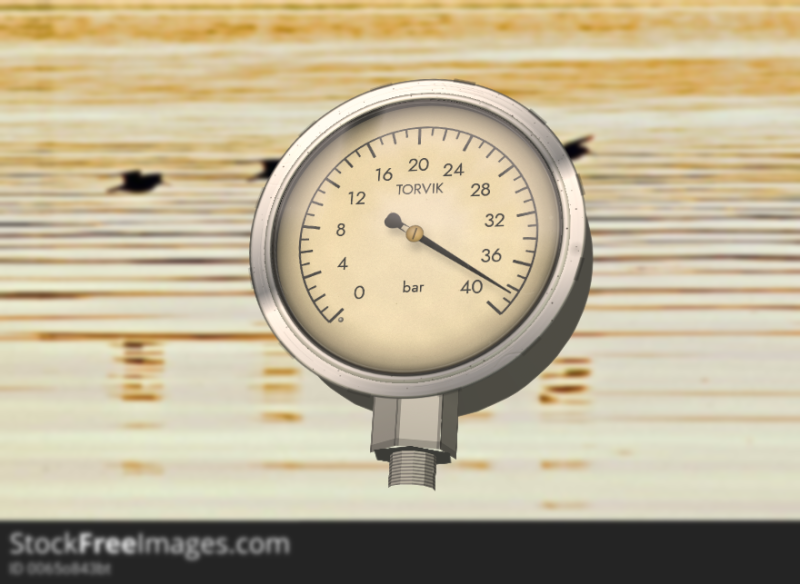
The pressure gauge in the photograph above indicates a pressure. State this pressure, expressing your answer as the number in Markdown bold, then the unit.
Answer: **38.5** bar
